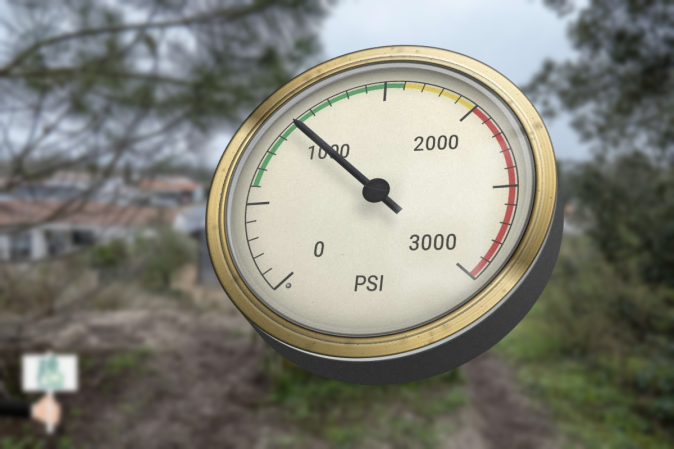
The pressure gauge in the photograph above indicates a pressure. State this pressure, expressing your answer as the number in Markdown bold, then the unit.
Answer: **1000** psi
